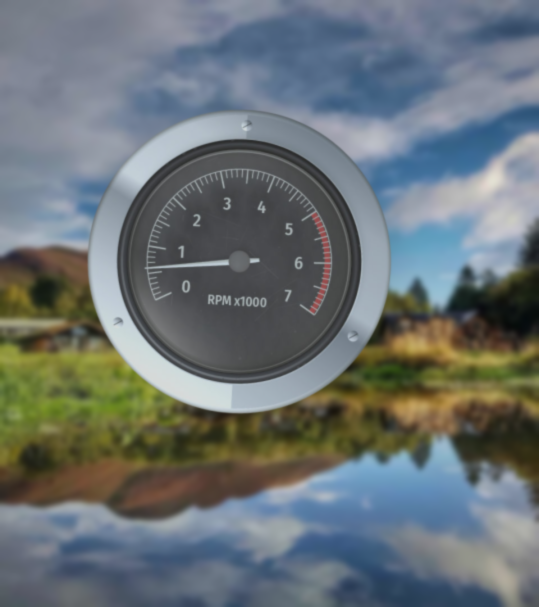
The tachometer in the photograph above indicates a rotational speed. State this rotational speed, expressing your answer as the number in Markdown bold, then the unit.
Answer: **600** rpm
